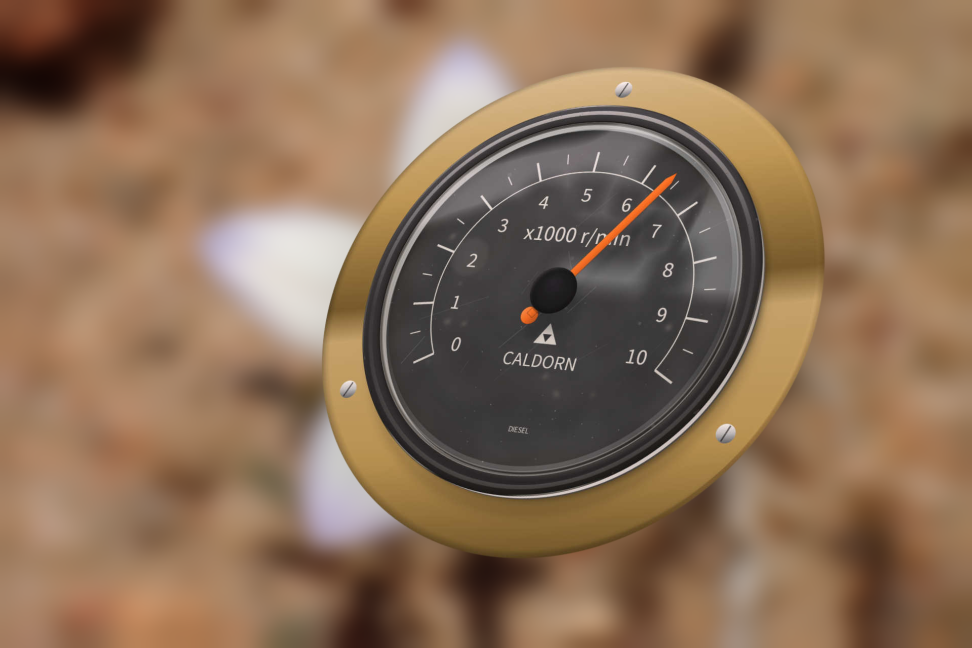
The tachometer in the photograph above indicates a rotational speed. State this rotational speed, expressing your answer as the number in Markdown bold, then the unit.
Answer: **6500** rpm
